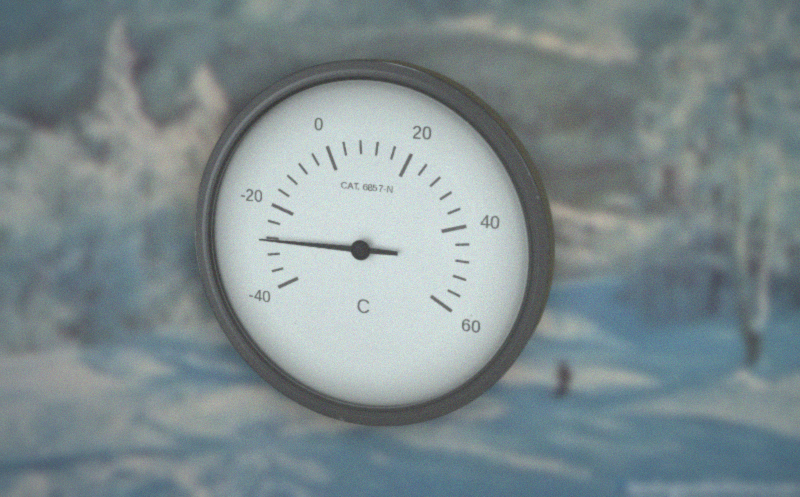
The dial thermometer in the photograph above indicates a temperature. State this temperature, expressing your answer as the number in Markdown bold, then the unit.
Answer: **-28** °C
